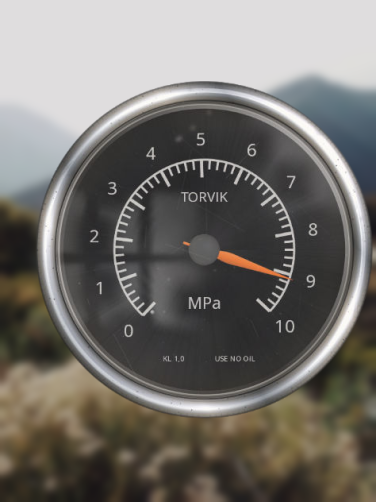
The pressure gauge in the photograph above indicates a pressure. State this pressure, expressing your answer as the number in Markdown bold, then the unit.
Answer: **9.1** MPa
